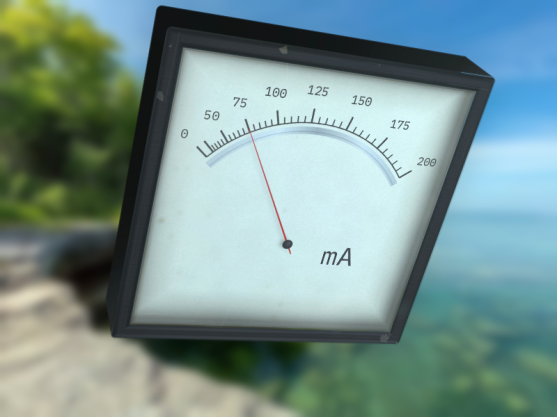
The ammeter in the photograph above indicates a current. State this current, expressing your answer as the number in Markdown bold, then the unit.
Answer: **75** mA
